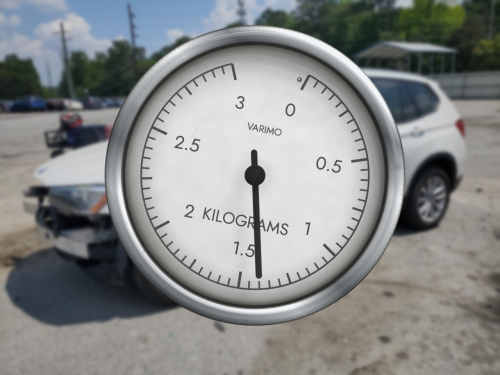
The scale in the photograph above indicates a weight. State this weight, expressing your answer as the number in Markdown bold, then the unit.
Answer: **1.4** kg
